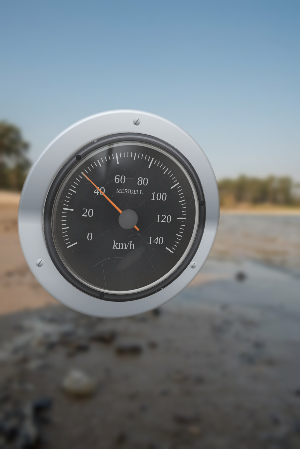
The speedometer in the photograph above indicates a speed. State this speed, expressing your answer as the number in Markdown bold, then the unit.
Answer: **40** km/h
